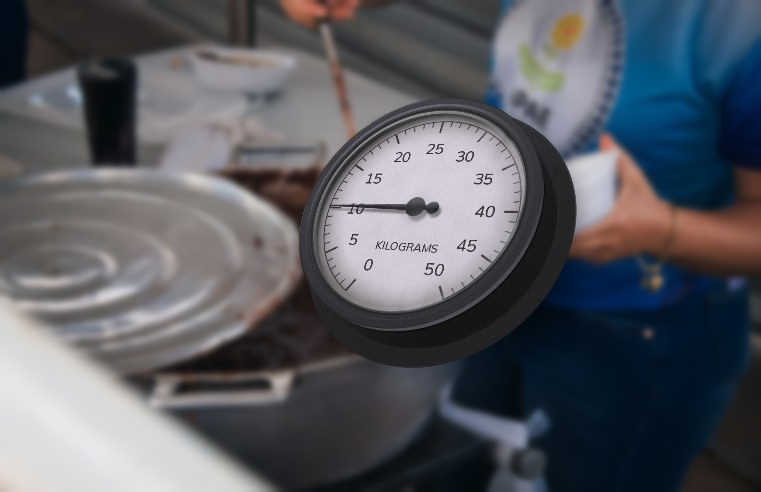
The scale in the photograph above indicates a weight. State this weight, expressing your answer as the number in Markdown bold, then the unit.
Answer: **10** kg
